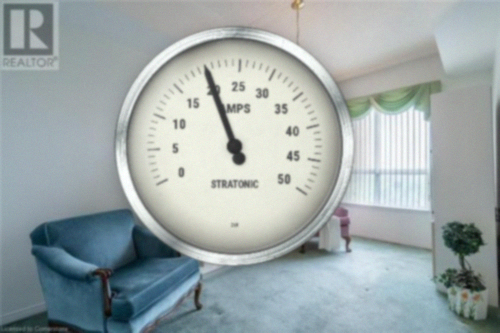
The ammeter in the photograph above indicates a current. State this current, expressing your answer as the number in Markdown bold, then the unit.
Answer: **20** A
